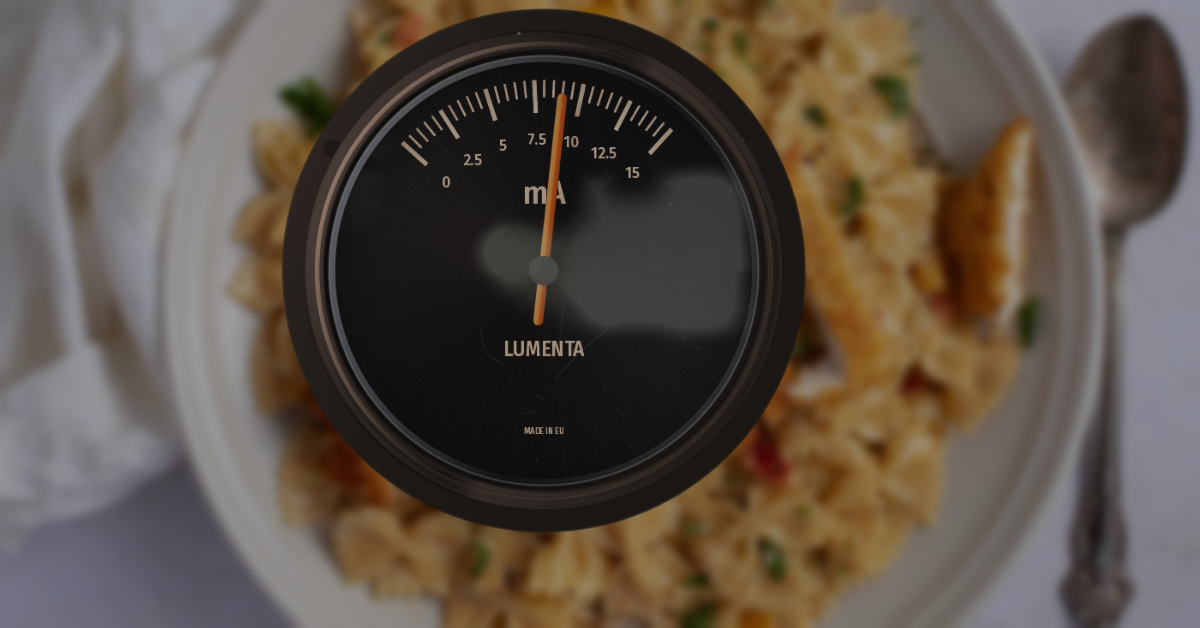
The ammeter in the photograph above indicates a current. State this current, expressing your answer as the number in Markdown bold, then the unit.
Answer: **9** mA
